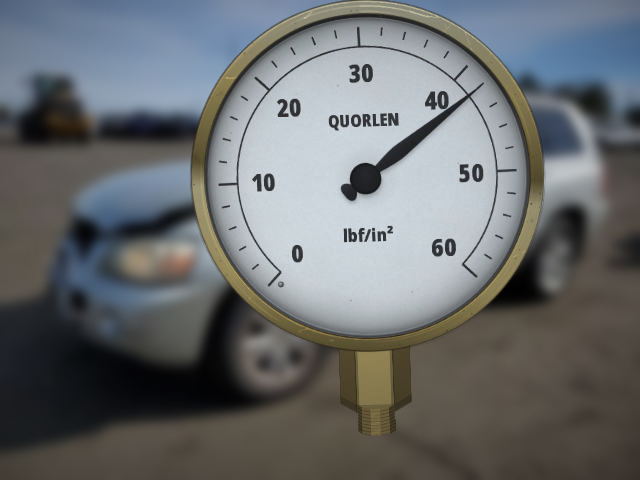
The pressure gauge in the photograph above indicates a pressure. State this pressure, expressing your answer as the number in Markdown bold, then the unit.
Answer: **42** psi
